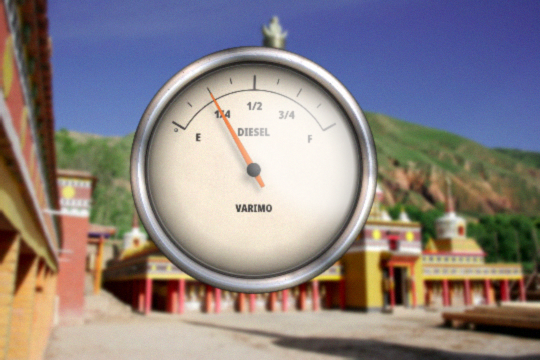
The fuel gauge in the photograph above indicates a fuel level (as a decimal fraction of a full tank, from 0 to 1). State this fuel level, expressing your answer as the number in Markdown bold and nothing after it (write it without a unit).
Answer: **0.25**
